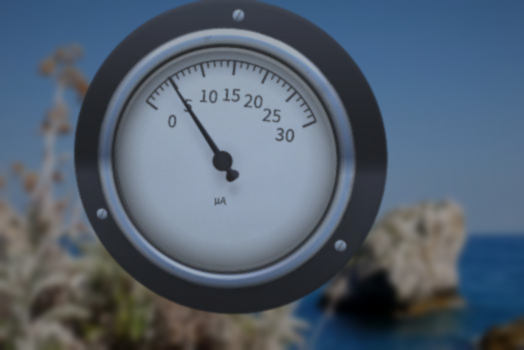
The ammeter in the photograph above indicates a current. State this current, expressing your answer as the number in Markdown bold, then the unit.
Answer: **5** µA
